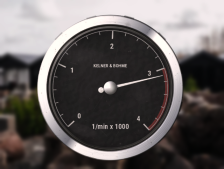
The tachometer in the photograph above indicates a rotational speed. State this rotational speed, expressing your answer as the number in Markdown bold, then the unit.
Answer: **3100** rpm
